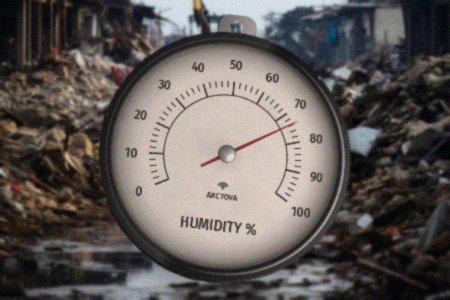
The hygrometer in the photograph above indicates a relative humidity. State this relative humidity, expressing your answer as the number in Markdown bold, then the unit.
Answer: **74** %
